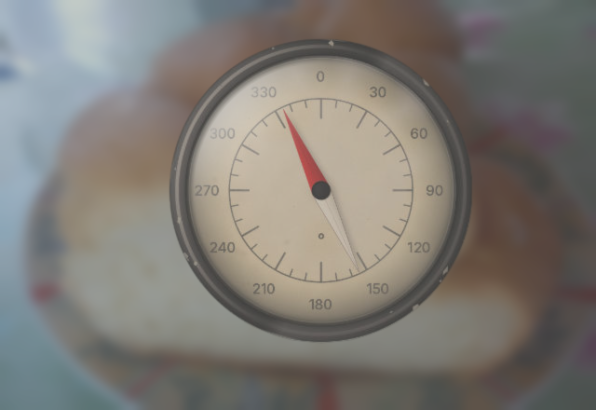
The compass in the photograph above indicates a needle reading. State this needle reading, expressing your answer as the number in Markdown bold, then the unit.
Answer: **335** °
